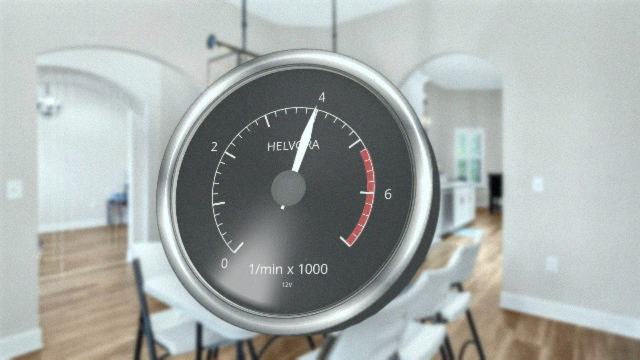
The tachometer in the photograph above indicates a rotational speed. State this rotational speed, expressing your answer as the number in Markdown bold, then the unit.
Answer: **4000** rpm
